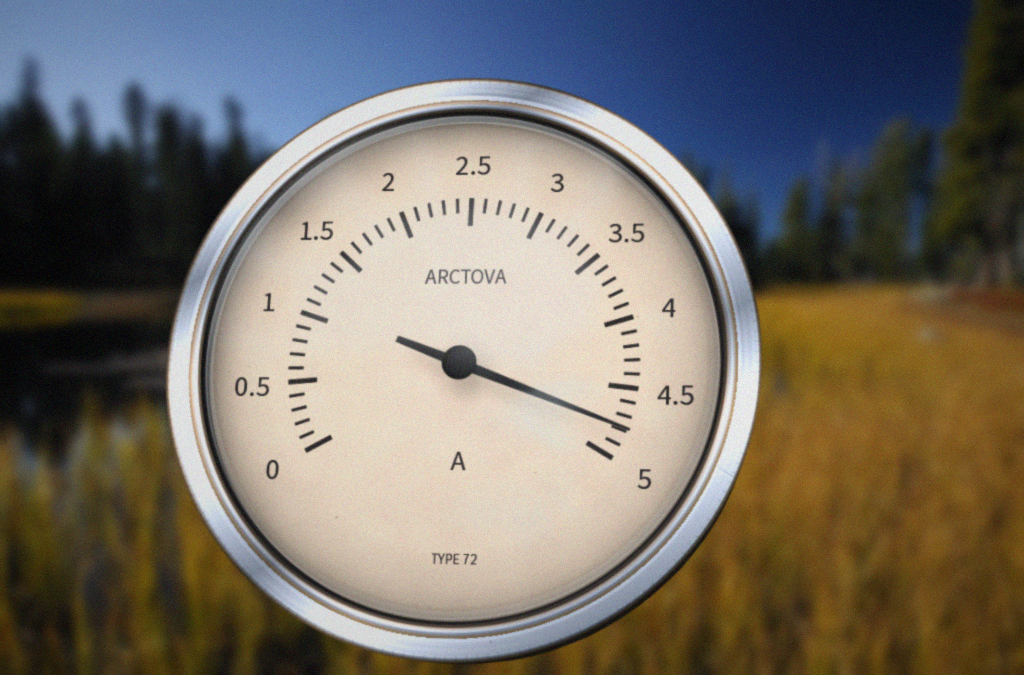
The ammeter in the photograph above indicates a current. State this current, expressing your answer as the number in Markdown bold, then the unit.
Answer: **4.8** A
